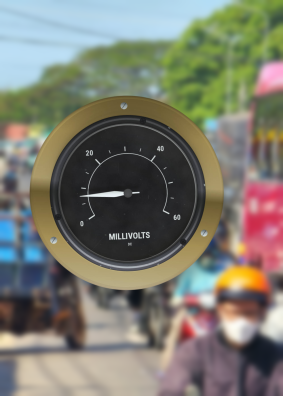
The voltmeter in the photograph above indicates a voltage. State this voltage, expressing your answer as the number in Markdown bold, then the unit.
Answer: **7.5** mV
